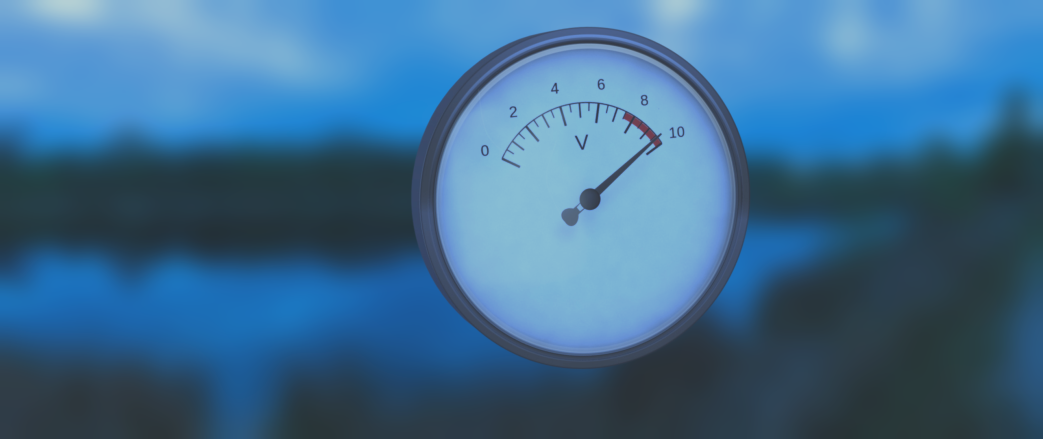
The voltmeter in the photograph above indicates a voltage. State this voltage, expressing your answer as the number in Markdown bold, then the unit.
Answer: **9.5** V
